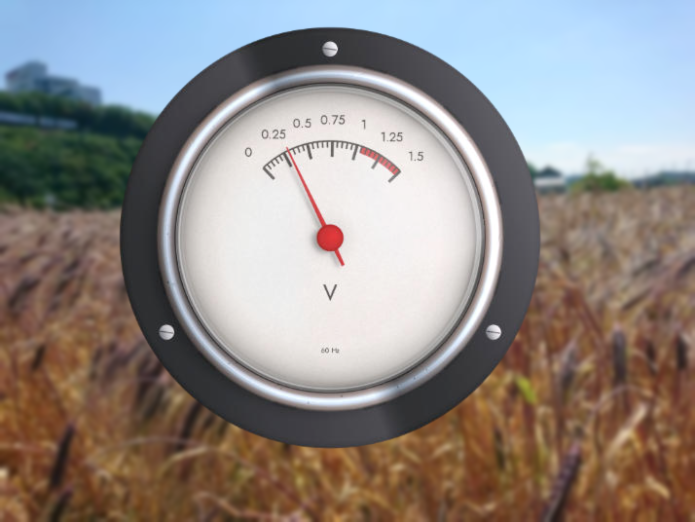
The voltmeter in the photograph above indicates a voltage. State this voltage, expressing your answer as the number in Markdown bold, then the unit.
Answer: **0.3** V
